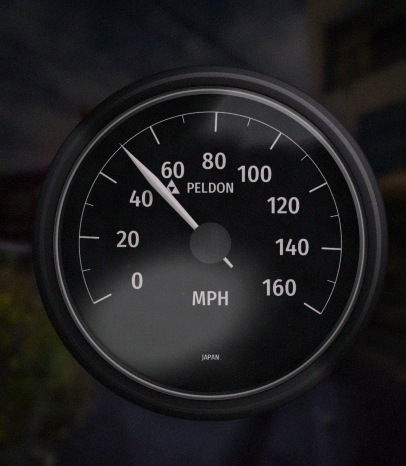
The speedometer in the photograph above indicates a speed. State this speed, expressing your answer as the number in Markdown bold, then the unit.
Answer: **50** mph
